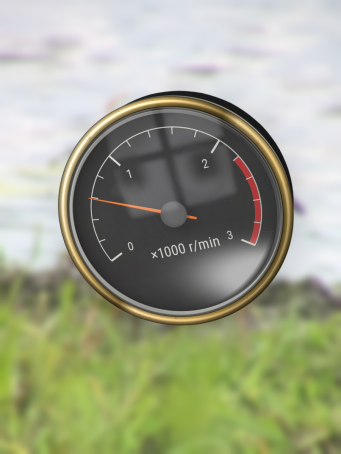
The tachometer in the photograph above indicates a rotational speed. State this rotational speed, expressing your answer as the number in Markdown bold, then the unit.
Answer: **600** rpm
